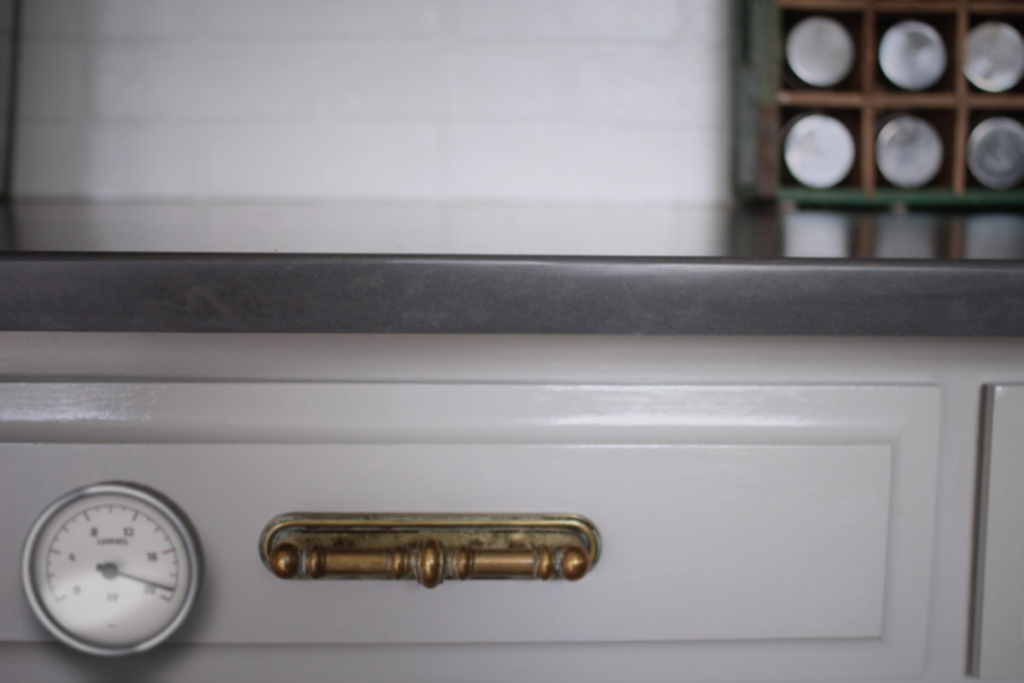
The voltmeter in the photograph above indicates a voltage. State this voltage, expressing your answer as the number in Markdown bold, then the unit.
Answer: **19** kV
